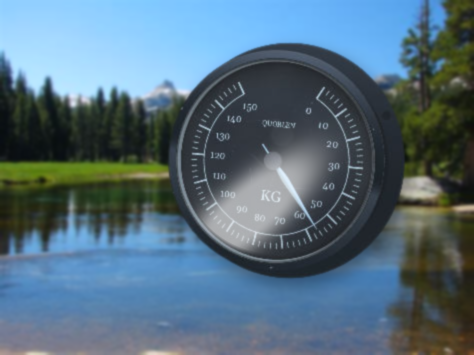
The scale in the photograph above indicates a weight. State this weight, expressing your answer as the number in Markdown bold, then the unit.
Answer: **56** kg
